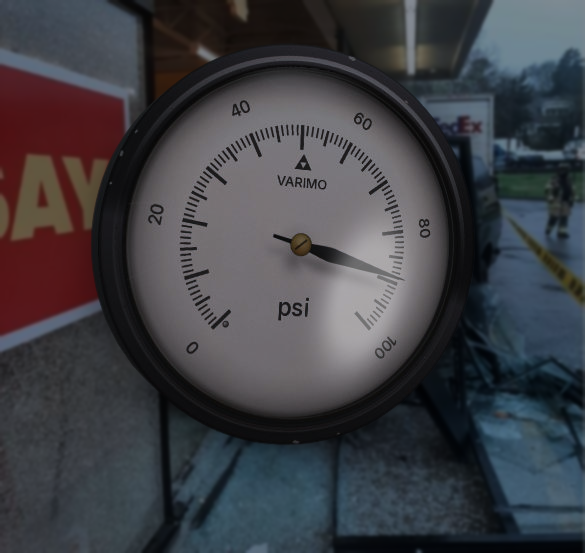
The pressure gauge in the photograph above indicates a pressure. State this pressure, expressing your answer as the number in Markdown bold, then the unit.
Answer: **89** psi
